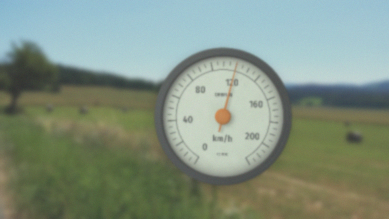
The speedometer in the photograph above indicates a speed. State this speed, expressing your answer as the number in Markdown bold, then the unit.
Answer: **120** km/h
